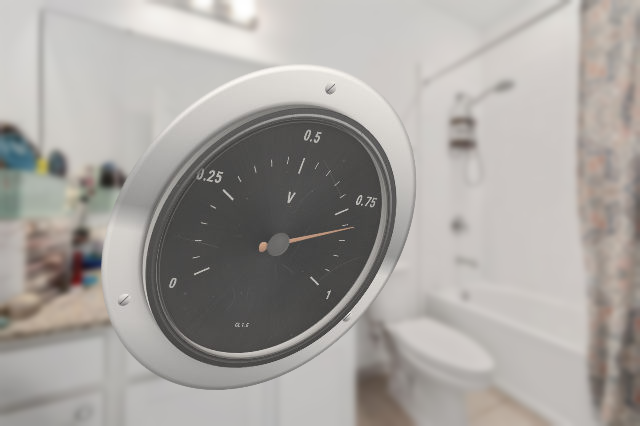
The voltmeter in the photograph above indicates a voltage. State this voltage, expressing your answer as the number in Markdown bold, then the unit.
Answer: **0.8** V
